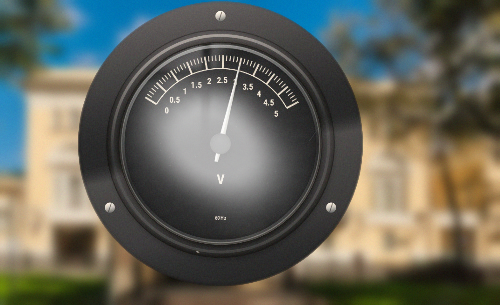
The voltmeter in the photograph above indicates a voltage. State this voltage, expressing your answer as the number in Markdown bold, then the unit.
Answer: **3** V
